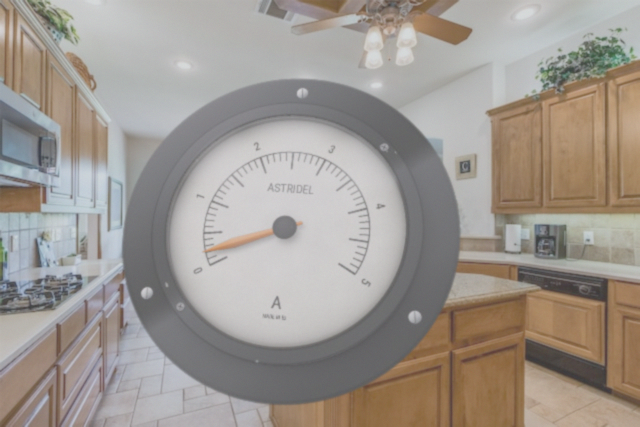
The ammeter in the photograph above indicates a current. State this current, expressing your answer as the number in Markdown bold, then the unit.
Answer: **0.2** A
